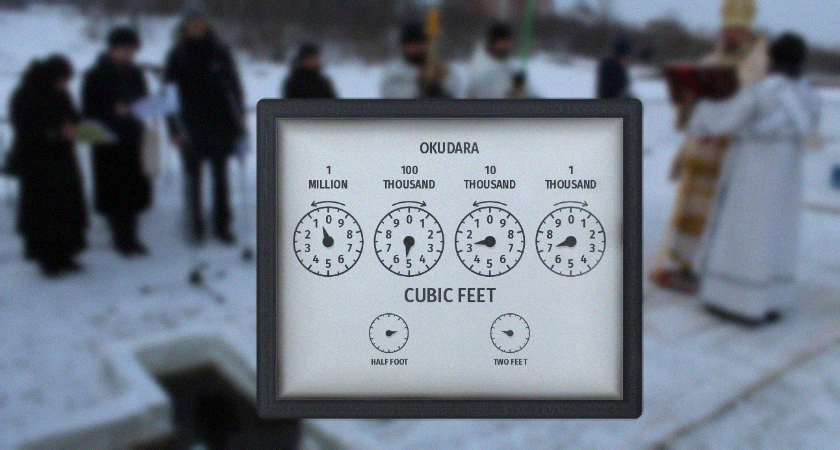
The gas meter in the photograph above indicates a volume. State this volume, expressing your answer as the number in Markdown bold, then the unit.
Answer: **52700** ft³
